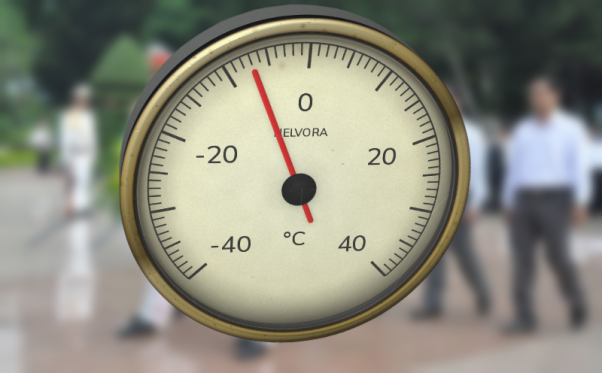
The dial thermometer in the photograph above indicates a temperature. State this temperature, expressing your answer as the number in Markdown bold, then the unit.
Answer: **-7** °C
